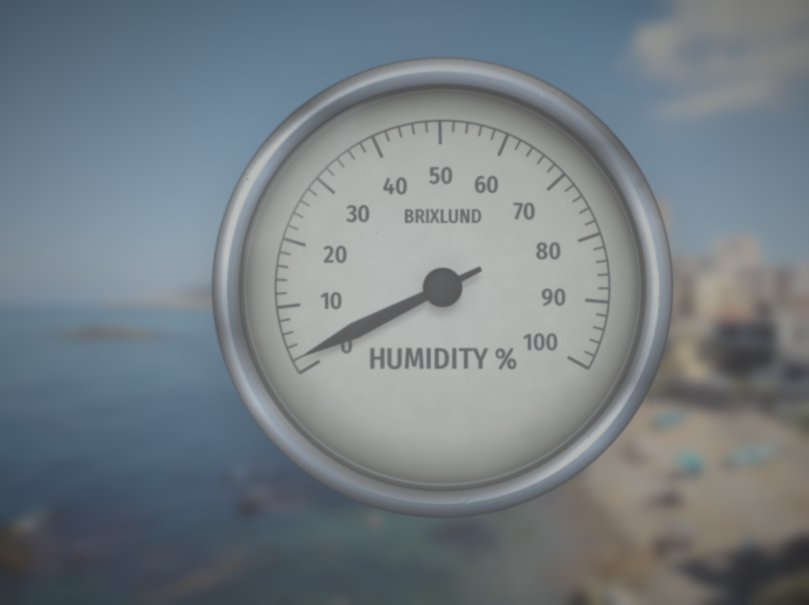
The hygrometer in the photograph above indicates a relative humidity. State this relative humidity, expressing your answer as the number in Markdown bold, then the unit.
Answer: **2** %
